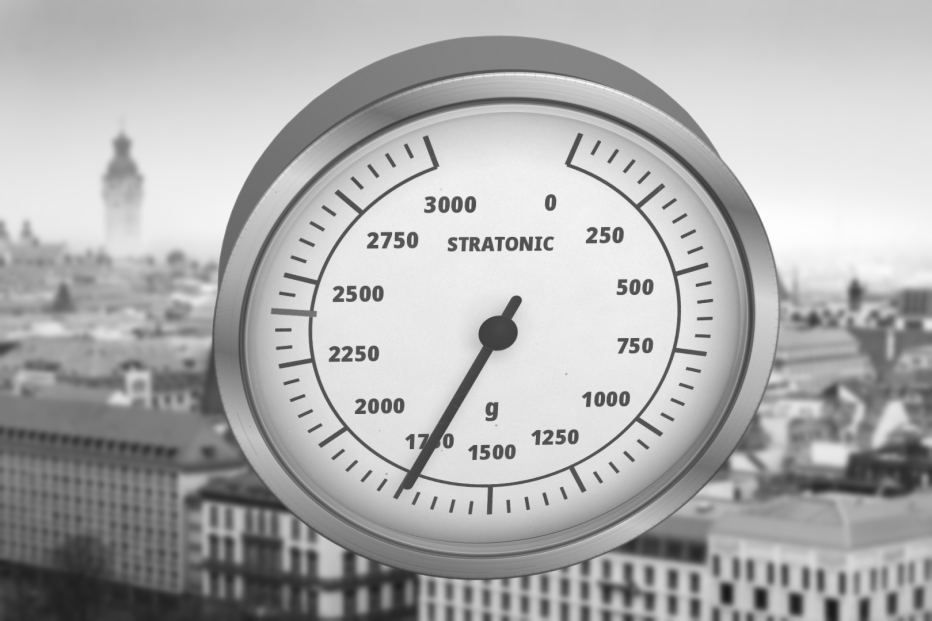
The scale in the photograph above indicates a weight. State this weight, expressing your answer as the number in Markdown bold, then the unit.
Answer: **1750** g
